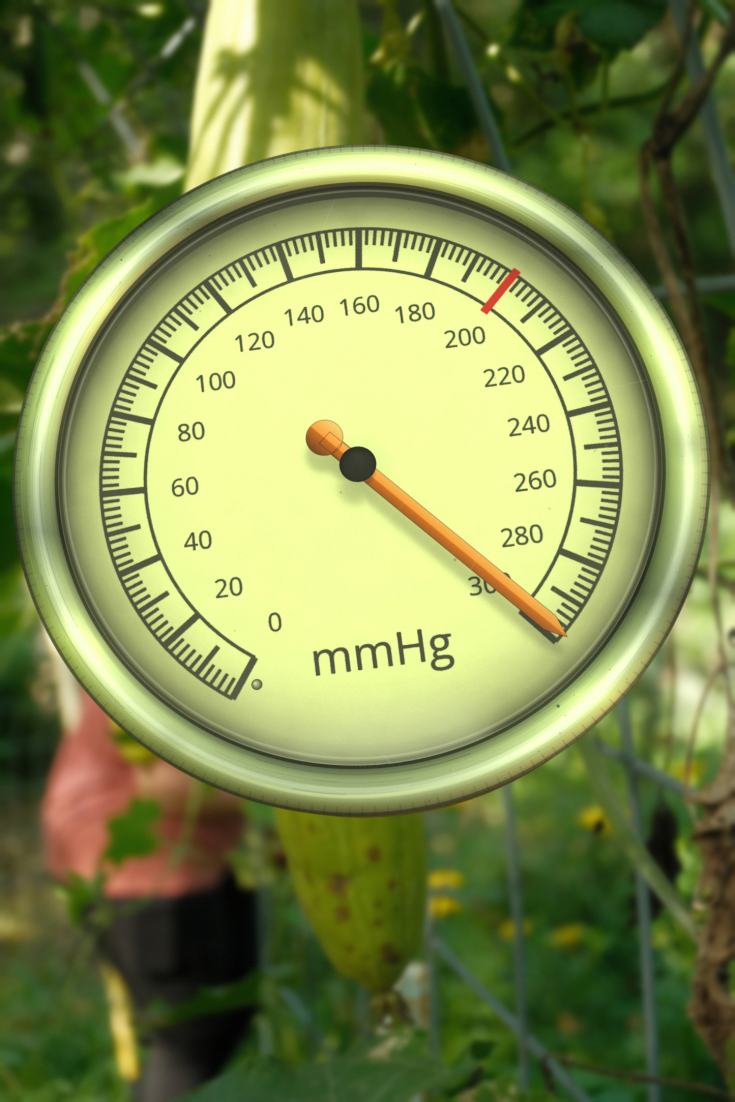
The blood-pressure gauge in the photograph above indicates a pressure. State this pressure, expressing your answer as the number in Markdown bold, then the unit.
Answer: **298** mmHg
